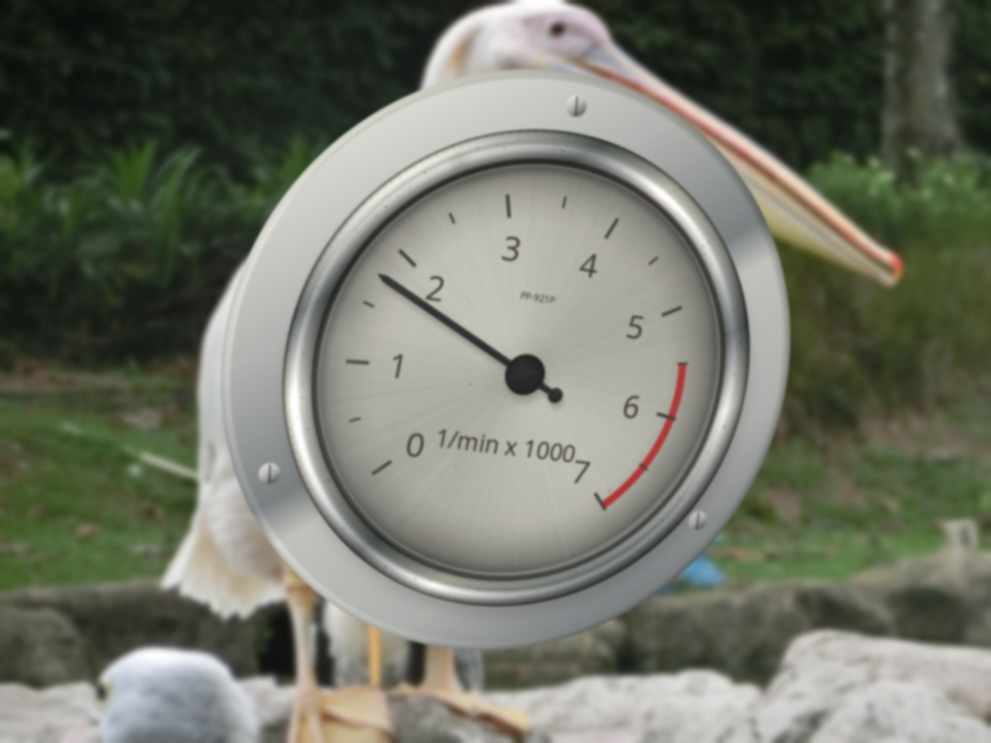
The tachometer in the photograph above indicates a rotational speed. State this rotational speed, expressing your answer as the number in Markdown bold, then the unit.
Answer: **1750** rpm
